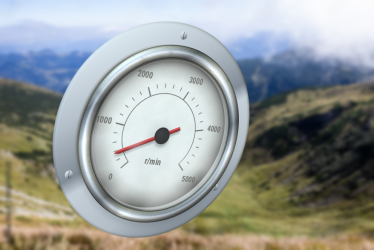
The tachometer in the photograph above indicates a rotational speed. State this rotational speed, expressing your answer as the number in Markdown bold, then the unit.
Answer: **400** rpm
